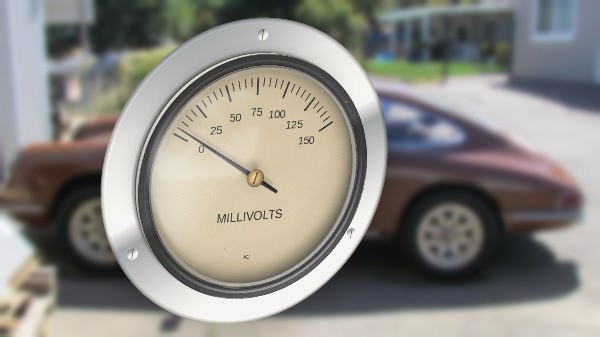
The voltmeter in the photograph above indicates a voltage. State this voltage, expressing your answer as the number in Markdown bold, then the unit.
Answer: **5** mV
